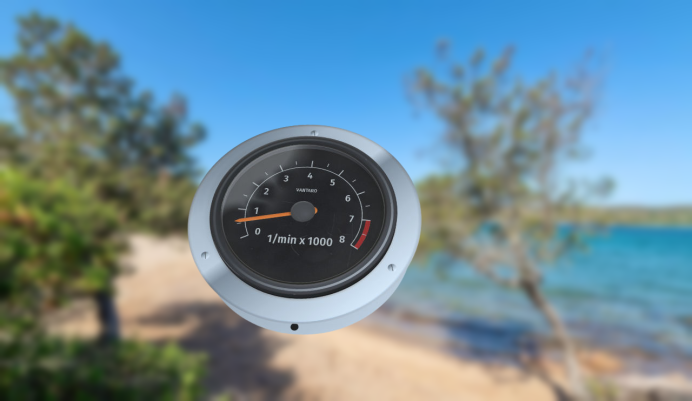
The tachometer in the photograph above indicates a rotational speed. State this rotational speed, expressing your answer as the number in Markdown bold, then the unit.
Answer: **500** rpm
